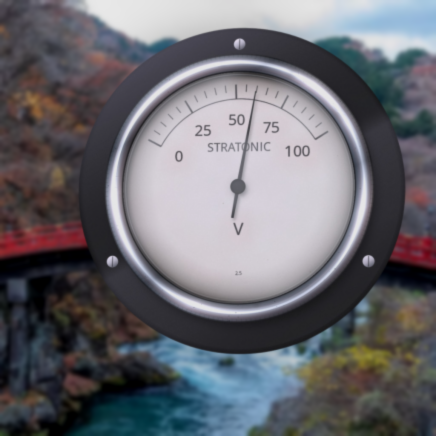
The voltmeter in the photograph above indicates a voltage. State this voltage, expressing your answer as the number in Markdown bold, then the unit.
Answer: **60** V
